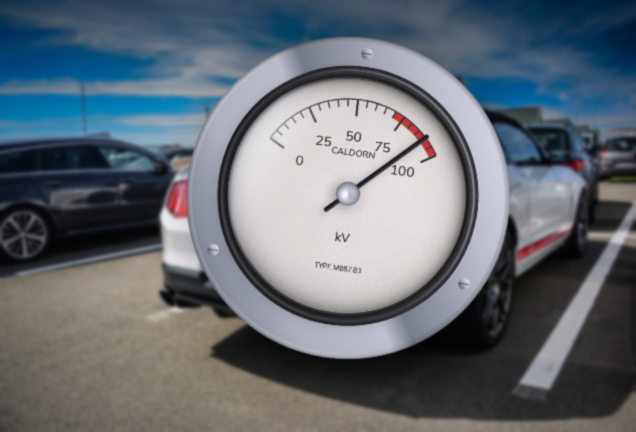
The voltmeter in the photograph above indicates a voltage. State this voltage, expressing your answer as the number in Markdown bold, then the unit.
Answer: **90** kV
